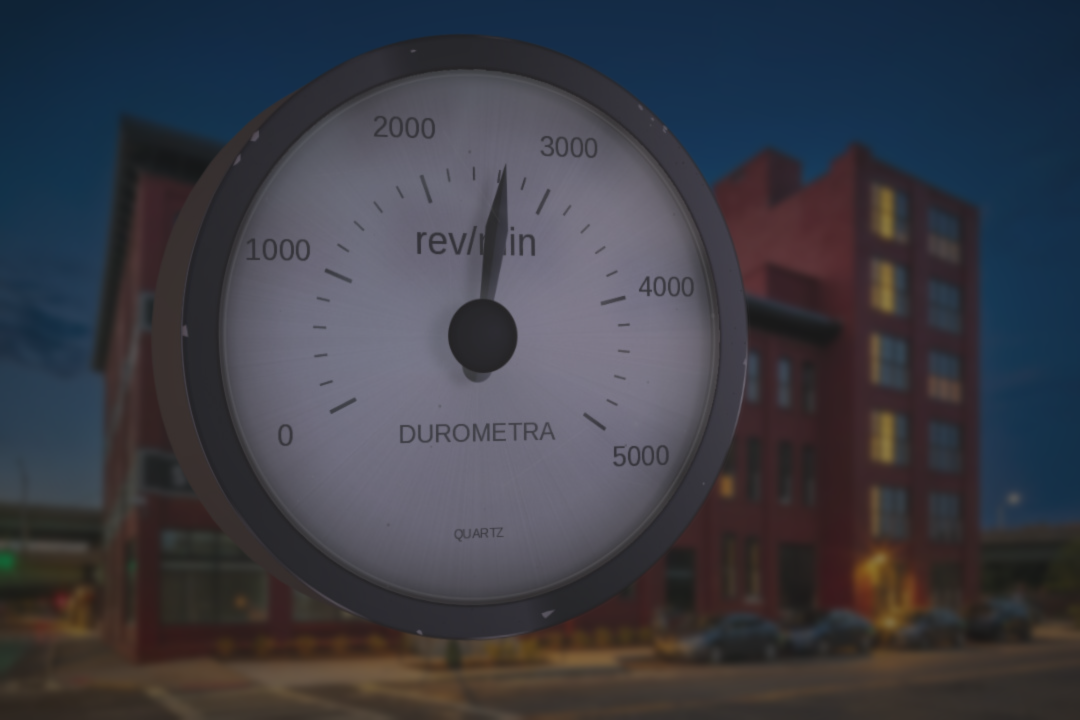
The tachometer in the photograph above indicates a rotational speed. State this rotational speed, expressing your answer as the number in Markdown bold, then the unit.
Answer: **2600** rpm
